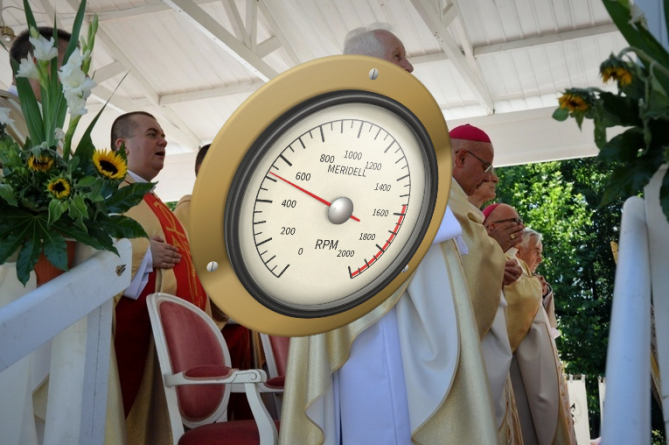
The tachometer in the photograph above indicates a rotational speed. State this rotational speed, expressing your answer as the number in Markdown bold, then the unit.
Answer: **525** rpm
